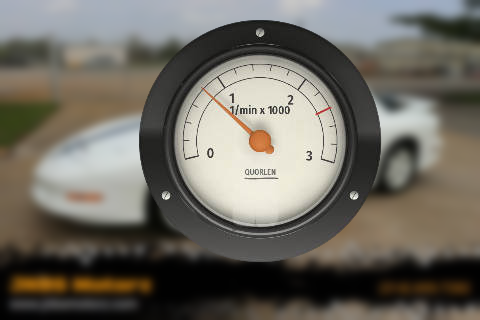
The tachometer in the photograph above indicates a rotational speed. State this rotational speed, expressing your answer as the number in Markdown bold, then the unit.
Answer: **800** rpm
